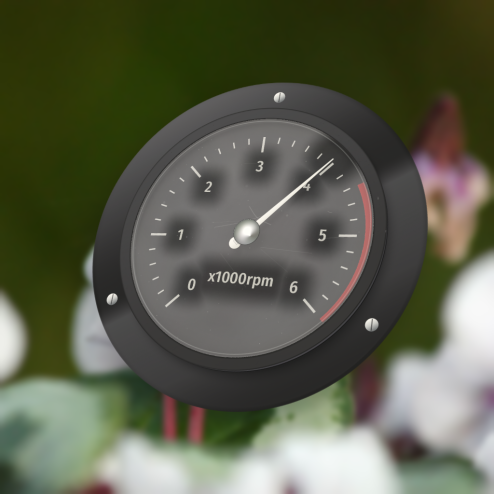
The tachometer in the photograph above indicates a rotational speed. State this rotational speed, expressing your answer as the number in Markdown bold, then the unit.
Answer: **4000** rpm
